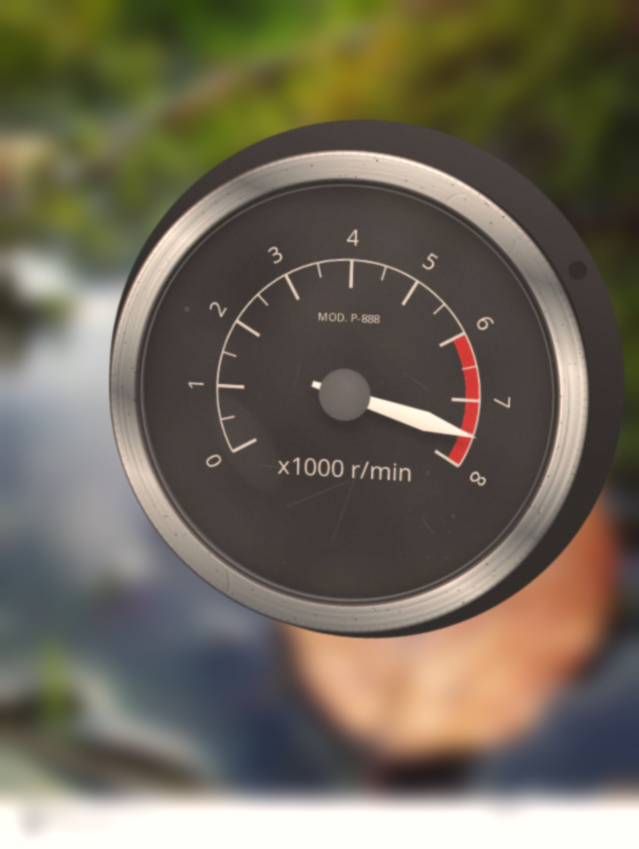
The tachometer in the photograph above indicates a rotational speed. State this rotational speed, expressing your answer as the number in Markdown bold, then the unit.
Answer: **7500** rpm
